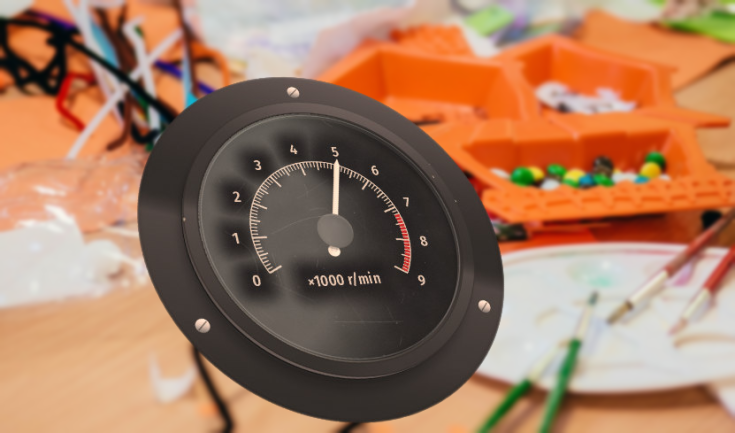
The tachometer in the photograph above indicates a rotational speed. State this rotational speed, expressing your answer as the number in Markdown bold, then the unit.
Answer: **5000** rpm
